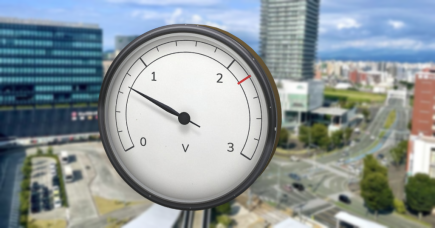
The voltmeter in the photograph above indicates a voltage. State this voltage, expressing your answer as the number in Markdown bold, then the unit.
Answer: **0.7** V
